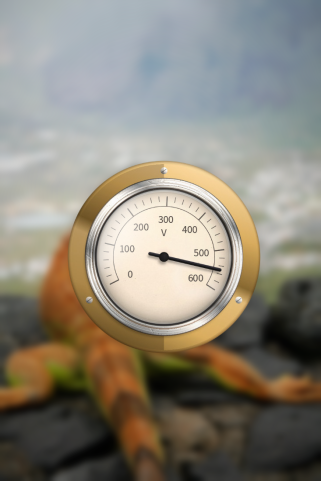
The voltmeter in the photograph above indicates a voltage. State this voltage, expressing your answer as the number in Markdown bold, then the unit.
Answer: **550** V
